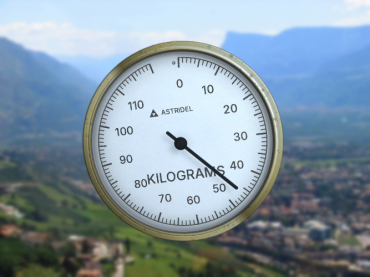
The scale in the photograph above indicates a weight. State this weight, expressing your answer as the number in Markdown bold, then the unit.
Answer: **46** kg
